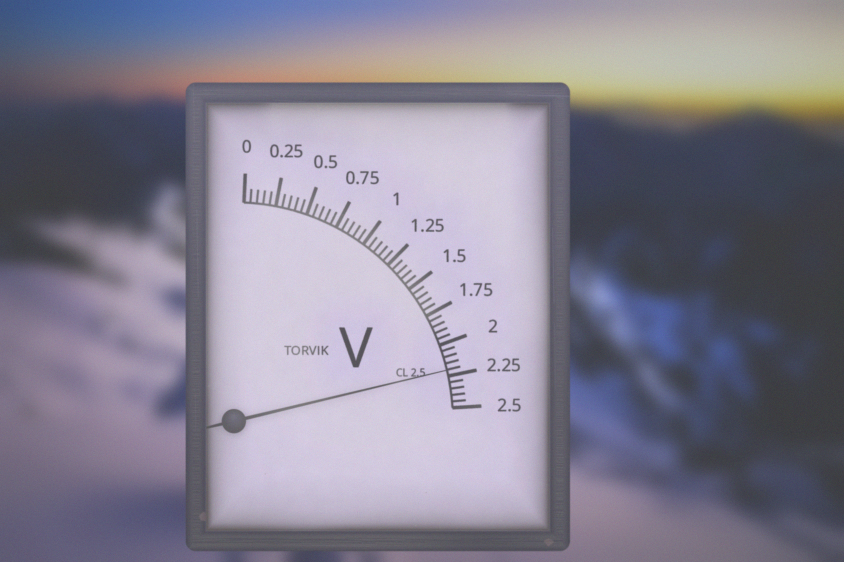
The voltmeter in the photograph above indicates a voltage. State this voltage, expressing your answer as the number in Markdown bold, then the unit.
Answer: **2.2** V
